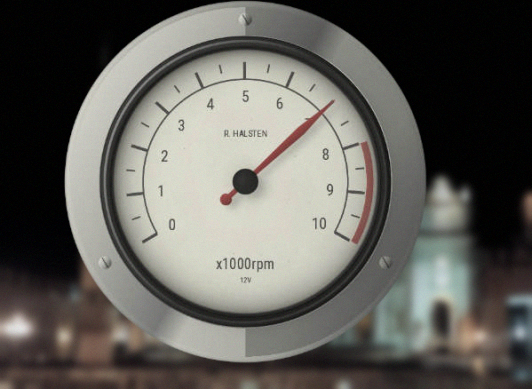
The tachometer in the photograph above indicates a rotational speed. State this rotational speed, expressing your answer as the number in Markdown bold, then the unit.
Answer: **7000** rpm
